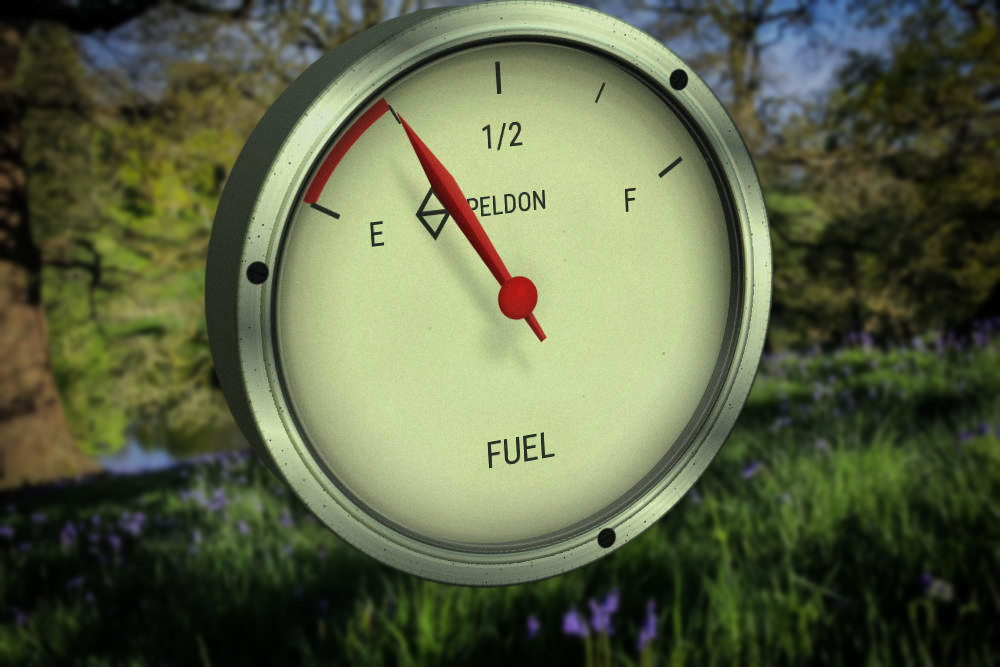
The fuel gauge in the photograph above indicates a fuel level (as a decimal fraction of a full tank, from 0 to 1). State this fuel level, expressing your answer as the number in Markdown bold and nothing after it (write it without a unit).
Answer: **0.25**
